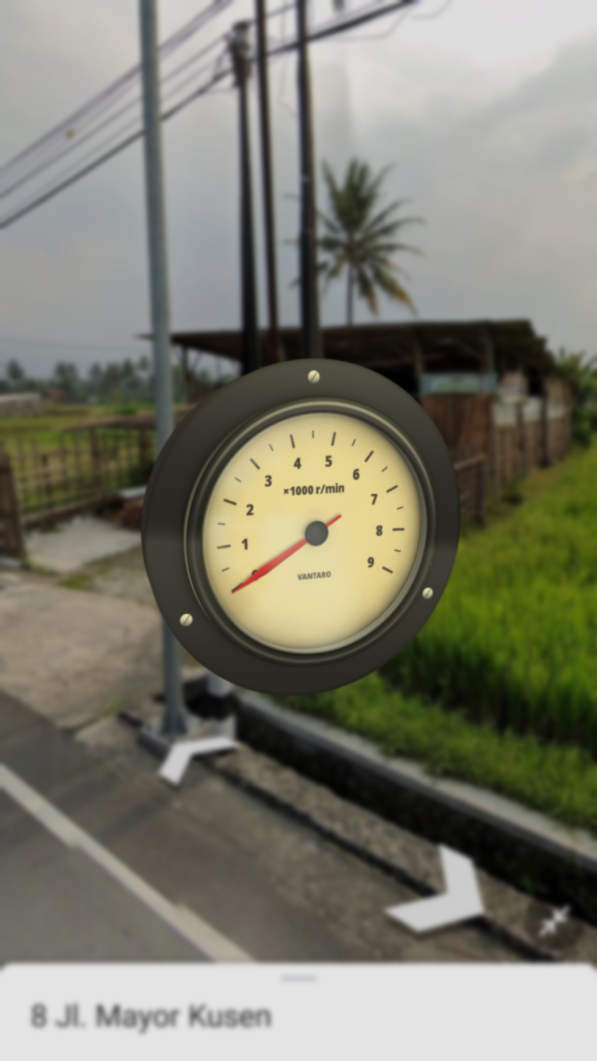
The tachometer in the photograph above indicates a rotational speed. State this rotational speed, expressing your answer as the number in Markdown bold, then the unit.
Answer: **0** rpm
